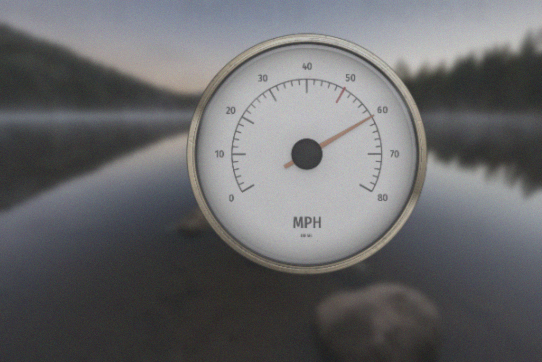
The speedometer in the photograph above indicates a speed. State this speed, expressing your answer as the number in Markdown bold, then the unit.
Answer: **60** mph
